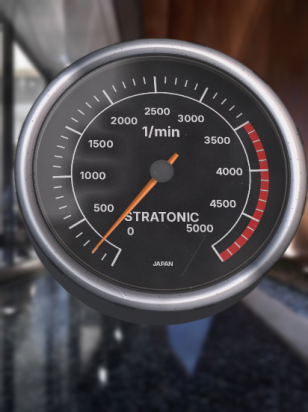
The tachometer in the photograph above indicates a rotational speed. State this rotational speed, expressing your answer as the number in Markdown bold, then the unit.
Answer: **200** rpm
